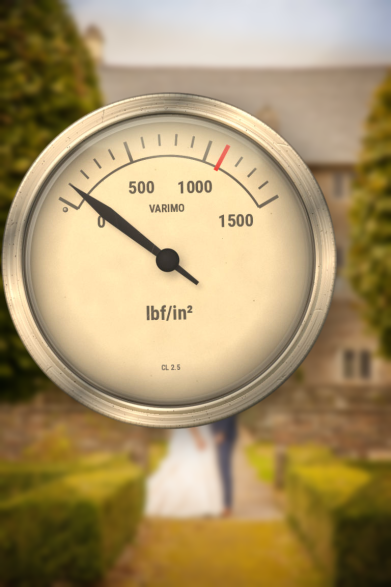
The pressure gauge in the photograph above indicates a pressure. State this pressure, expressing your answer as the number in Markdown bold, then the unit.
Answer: **100** psi
